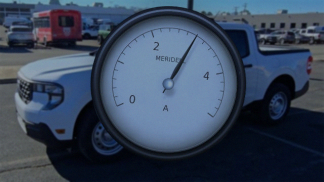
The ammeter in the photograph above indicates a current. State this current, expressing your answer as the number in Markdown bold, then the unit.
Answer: **3** A
